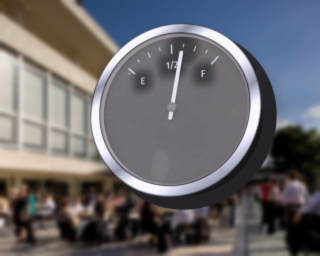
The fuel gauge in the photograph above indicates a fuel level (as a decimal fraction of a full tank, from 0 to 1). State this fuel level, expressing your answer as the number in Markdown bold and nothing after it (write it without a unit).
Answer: **0.625**
